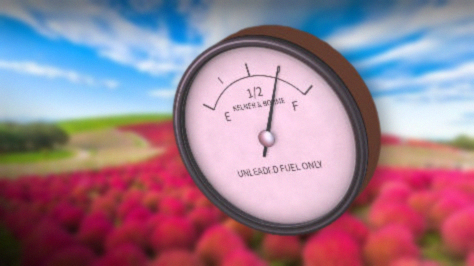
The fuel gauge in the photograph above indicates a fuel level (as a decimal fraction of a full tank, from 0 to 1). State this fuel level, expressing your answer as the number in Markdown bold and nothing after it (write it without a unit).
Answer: **0.75**
